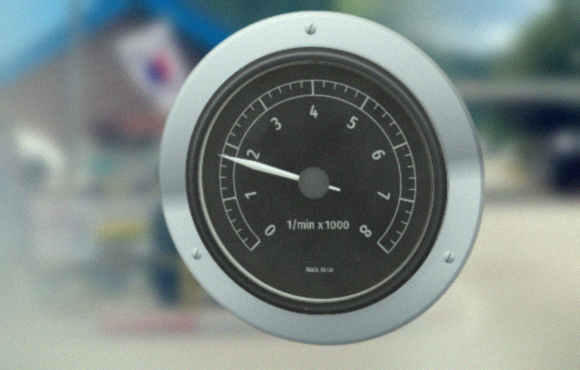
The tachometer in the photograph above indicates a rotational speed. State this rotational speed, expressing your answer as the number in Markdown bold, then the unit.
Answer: **1800** rpm
